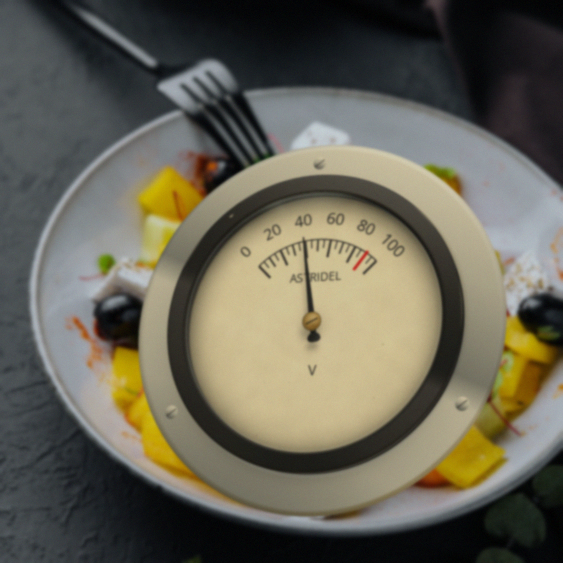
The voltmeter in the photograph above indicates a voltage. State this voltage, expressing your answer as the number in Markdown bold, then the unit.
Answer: **40** V
